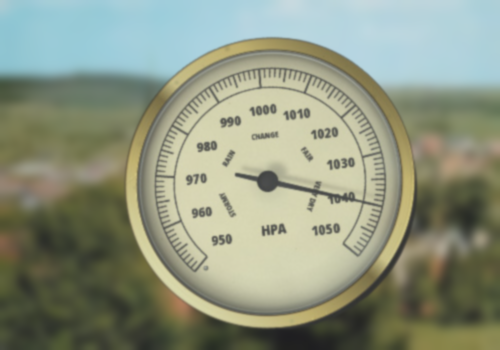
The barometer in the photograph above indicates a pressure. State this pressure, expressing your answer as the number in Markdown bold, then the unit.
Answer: **1040** hPa
